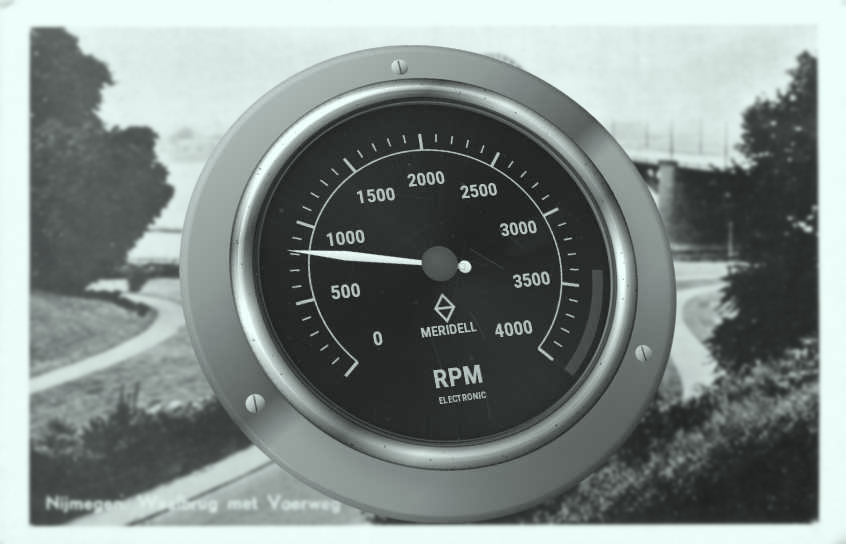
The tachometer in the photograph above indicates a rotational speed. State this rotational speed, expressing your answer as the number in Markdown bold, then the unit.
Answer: **800** rpm
